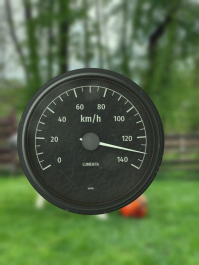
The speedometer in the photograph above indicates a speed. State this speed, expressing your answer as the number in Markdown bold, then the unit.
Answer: **130** km/h
